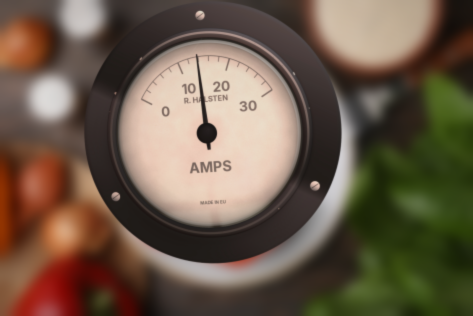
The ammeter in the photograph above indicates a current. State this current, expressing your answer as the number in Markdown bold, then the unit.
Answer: **14** A
